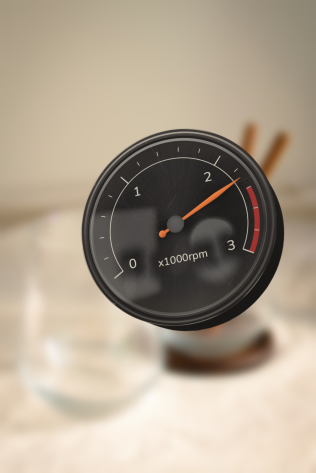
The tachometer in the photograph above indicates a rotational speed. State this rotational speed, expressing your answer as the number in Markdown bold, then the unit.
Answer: **2300** rpm
